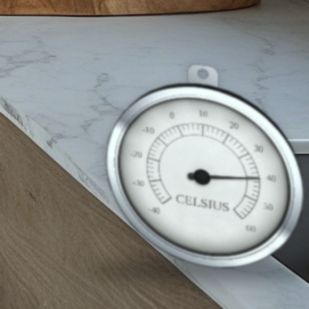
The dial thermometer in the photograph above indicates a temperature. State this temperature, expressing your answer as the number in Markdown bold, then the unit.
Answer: **40** °C
